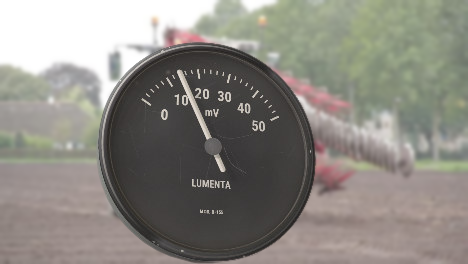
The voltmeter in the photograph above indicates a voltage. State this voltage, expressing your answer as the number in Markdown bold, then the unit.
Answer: **14** mV
